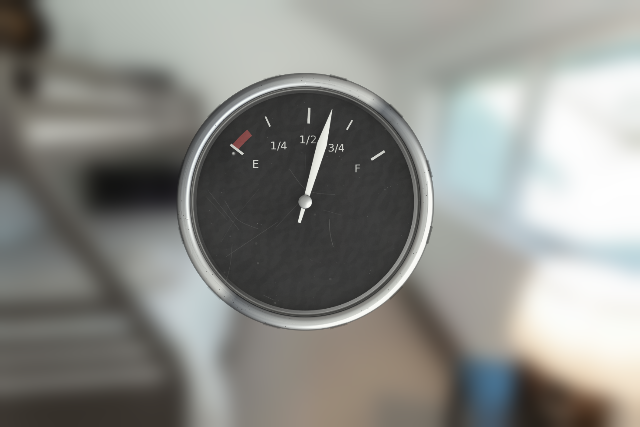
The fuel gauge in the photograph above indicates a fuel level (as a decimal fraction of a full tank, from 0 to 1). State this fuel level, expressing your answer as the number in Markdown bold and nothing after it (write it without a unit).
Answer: **0.625**
